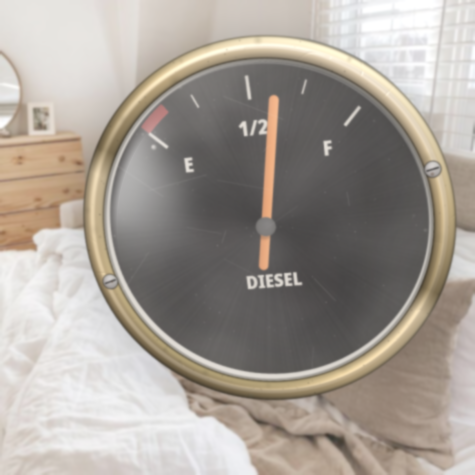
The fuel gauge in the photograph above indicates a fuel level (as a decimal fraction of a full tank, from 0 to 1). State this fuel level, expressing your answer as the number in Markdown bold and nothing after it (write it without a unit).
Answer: **0.625**
